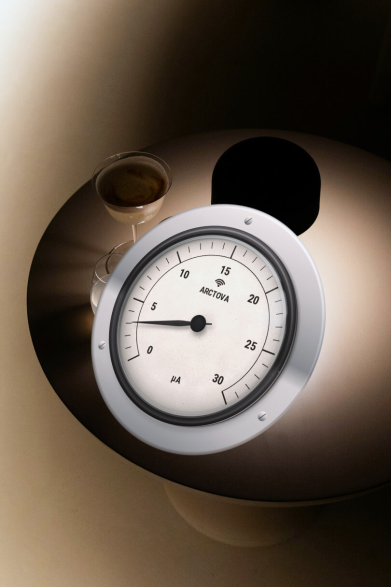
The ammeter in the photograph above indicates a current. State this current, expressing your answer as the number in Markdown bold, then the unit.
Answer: **3** µA
